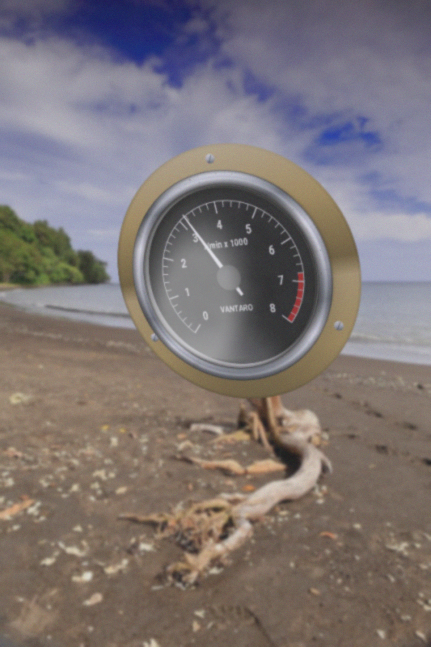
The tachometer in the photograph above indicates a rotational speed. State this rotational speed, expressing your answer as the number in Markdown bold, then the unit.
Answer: **3200** rpm
